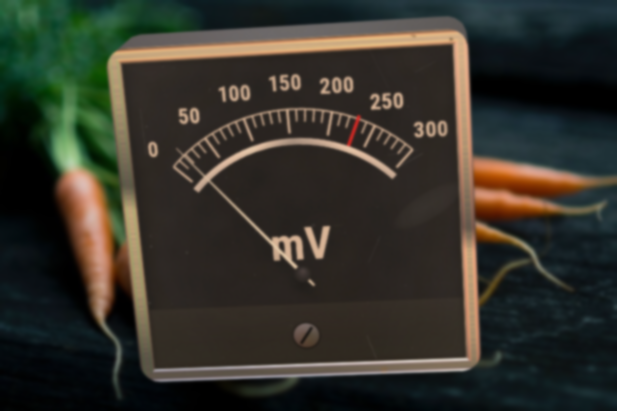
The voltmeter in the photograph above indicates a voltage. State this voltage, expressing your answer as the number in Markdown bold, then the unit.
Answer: **20** mV
